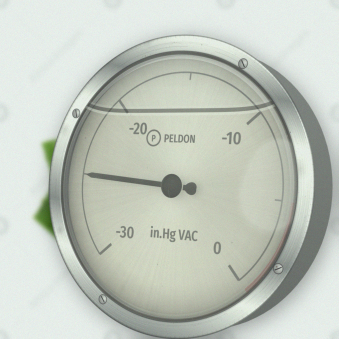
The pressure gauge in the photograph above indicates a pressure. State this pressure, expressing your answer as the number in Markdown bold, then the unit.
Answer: **-25** inHg
